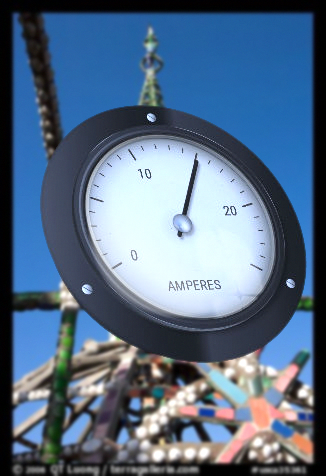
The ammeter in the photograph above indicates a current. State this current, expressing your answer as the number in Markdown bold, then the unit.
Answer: **15** A
